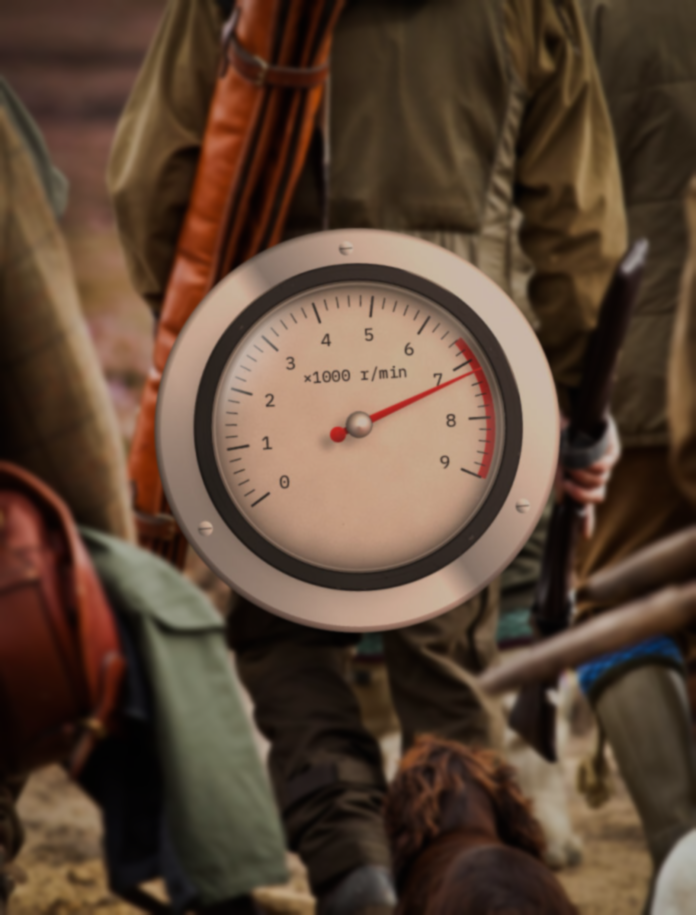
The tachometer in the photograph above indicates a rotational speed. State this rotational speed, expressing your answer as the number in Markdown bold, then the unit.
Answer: **7200** rpm
